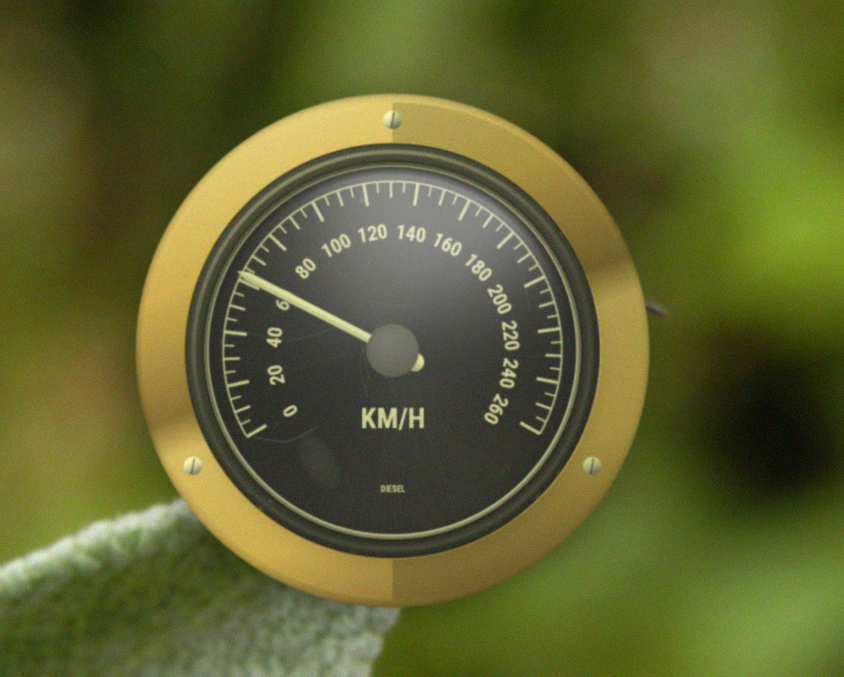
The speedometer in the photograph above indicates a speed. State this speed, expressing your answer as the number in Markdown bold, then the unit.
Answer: **62.5** km/h
